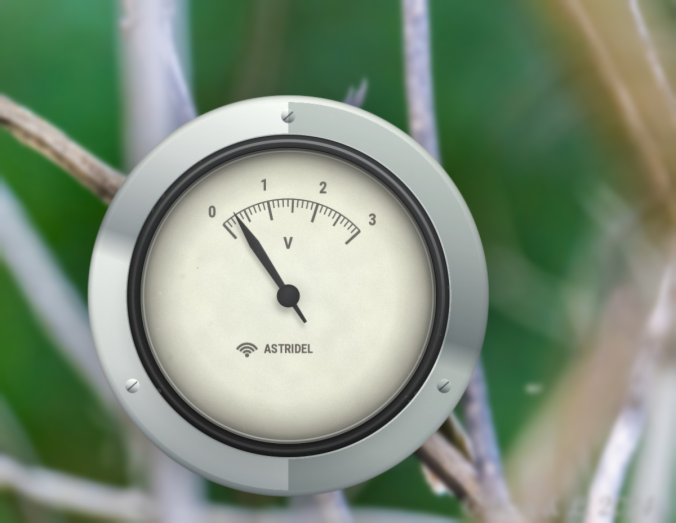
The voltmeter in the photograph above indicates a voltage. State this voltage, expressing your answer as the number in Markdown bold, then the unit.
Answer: **0.3** V
